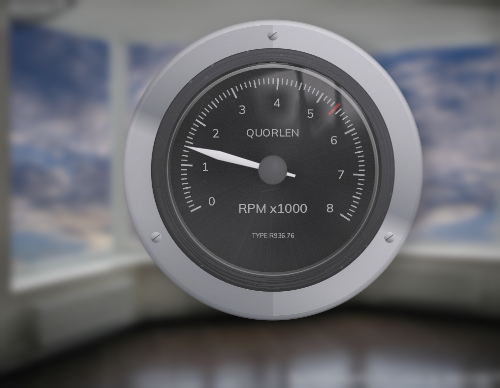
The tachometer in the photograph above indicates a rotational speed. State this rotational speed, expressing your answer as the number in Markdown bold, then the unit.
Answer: **1400** rpm
